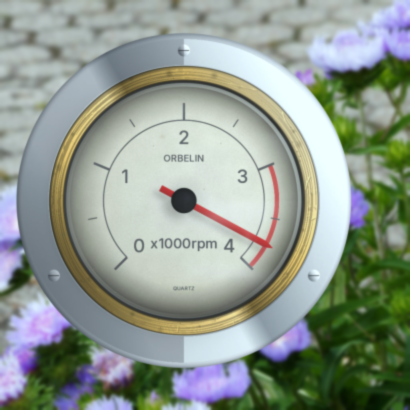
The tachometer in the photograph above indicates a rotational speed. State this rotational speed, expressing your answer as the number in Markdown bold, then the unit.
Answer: **3750** rpm
